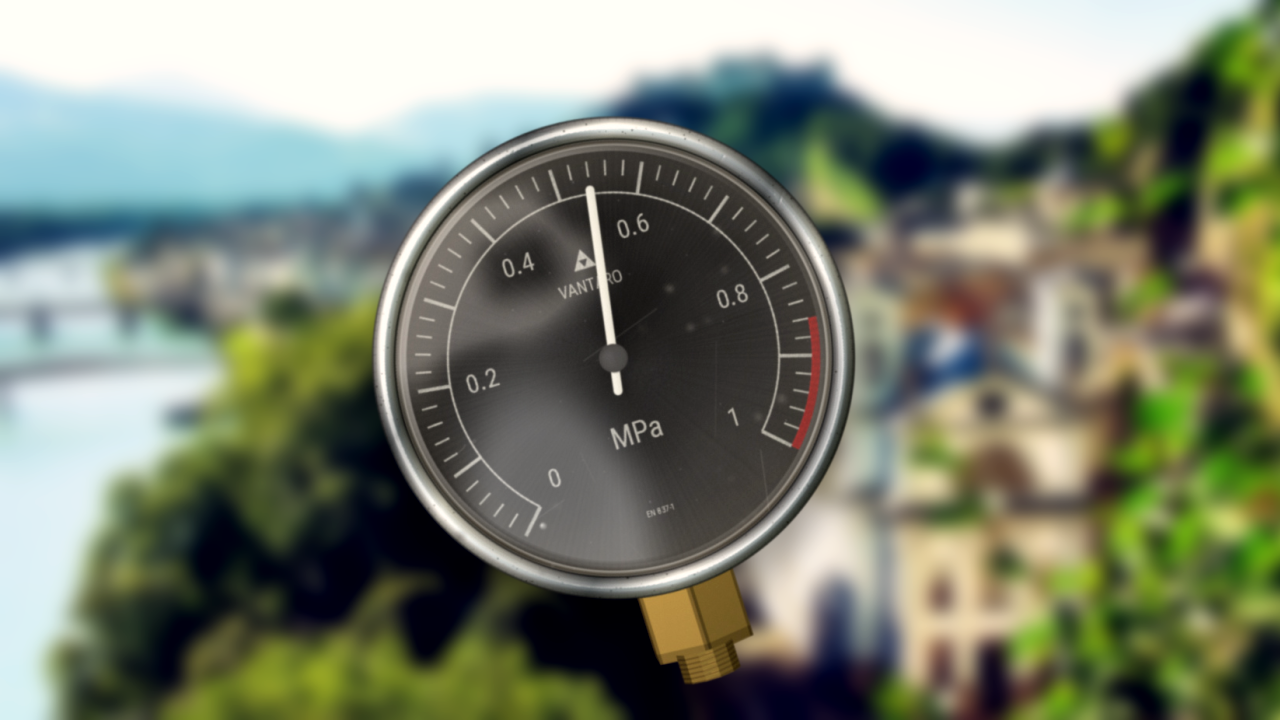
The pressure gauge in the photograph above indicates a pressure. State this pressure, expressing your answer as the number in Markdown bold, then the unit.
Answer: **0.54** MPa
